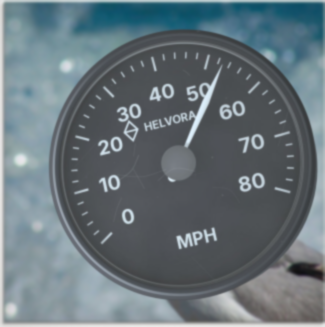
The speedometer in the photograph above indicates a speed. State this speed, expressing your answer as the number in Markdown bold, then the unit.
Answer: **53** mph
